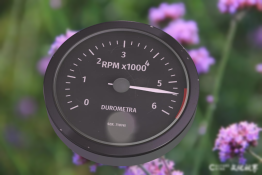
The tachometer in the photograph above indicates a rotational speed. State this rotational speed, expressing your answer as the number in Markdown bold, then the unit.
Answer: **5400** rpm
